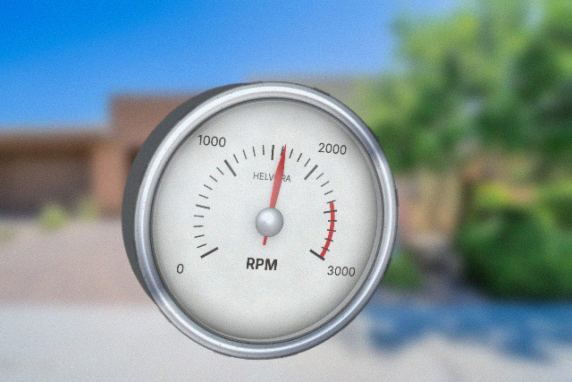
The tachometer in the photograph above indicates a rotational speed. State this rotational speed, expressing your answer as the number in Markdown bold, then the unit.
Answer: **1600** rpm
